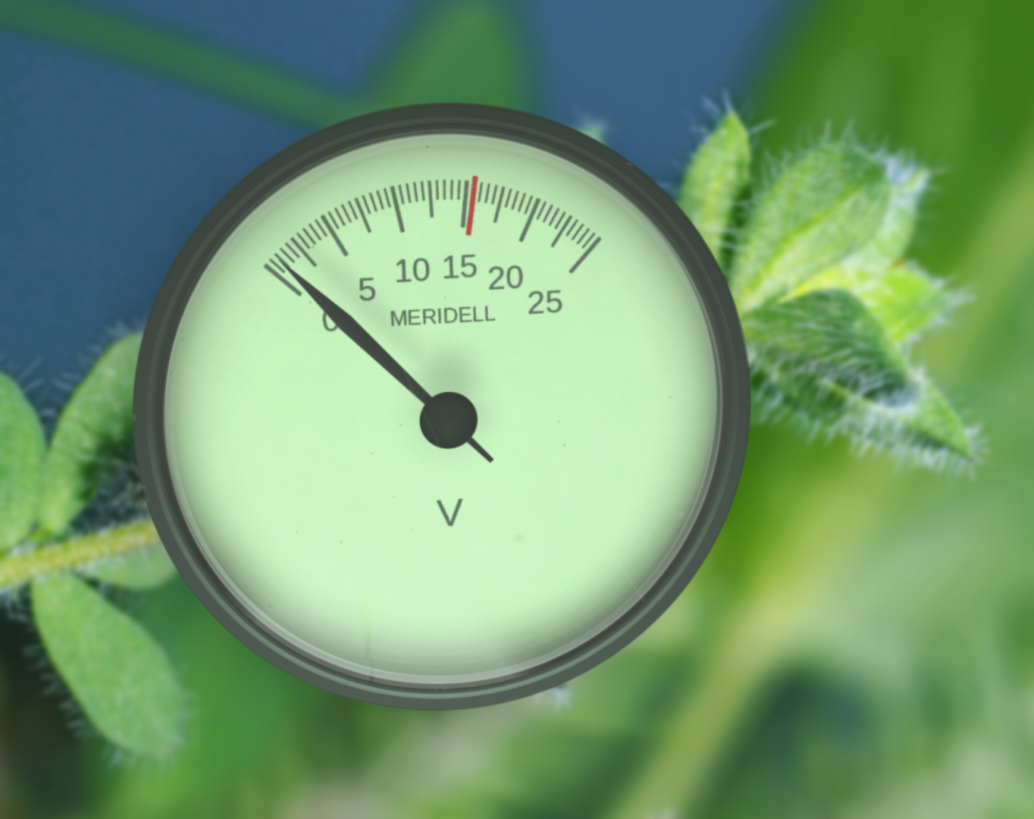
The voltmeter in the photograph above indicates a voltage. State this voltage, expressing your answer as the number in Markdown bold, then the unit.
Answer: **1** V
